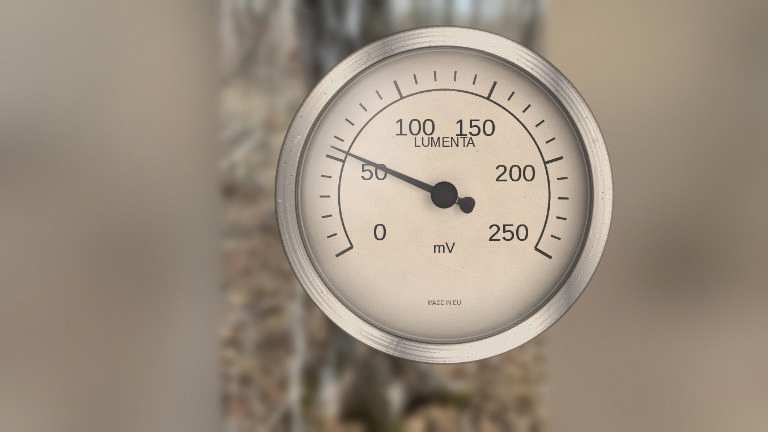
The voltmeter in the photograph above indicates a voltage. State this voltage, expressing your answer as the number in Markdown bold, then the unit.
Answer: **55** mV
